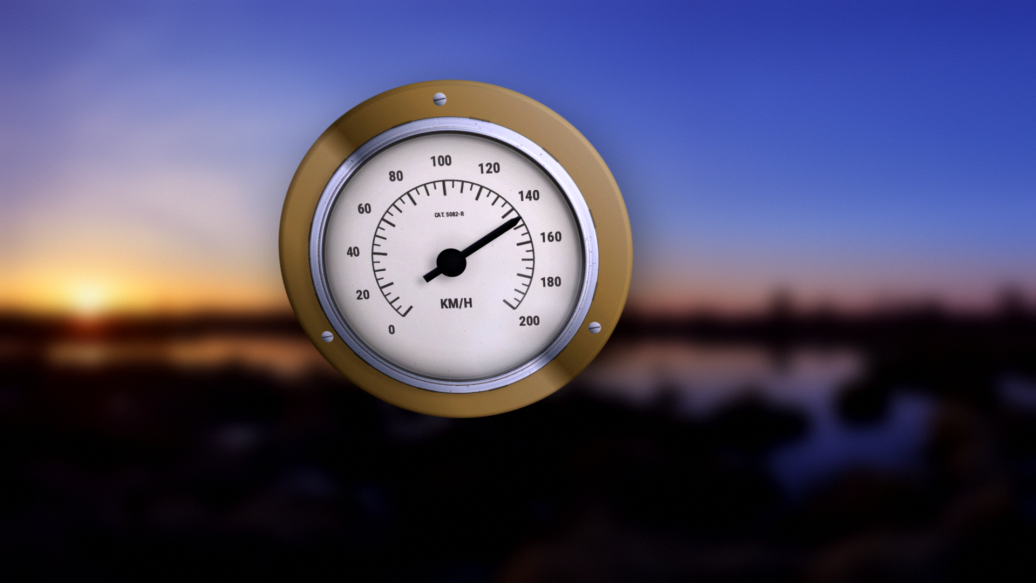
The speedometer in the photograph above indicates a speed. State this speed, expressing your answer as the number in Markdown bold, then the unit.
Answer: **145** km/h
